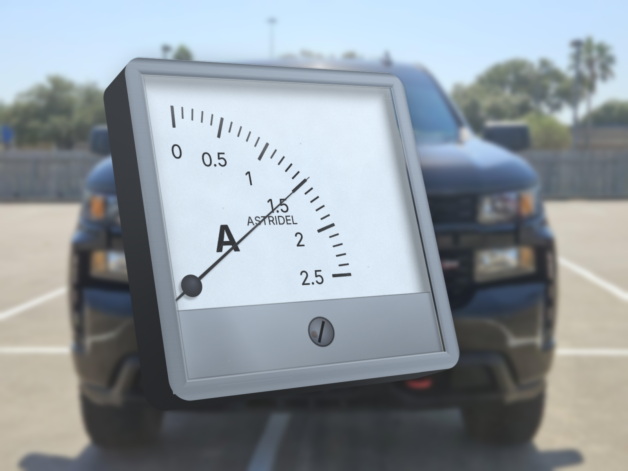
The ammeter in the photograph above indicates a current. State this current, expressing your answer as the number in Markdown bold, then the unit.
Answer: **1.5** A
